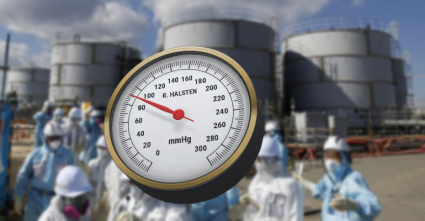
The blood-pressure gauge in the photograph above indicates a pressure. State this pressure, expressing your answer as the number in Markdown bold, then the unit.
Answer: **90** mmHg
